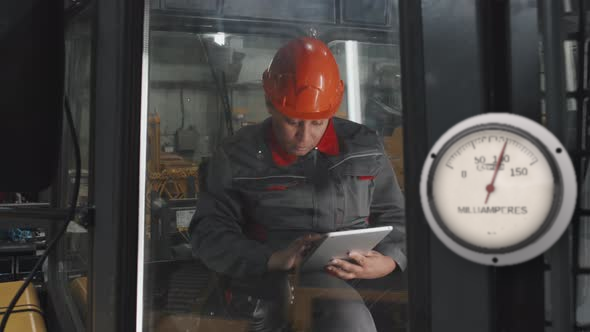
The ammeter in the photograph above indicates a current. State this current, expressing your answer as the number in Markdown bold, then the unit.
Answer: **100** mA
